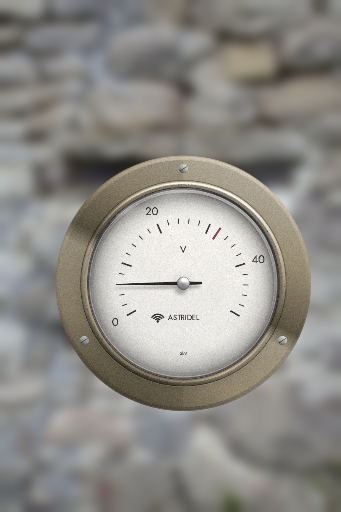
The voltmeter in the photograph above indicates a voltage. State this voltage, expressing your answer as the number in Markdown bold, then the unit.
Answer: **6** V
